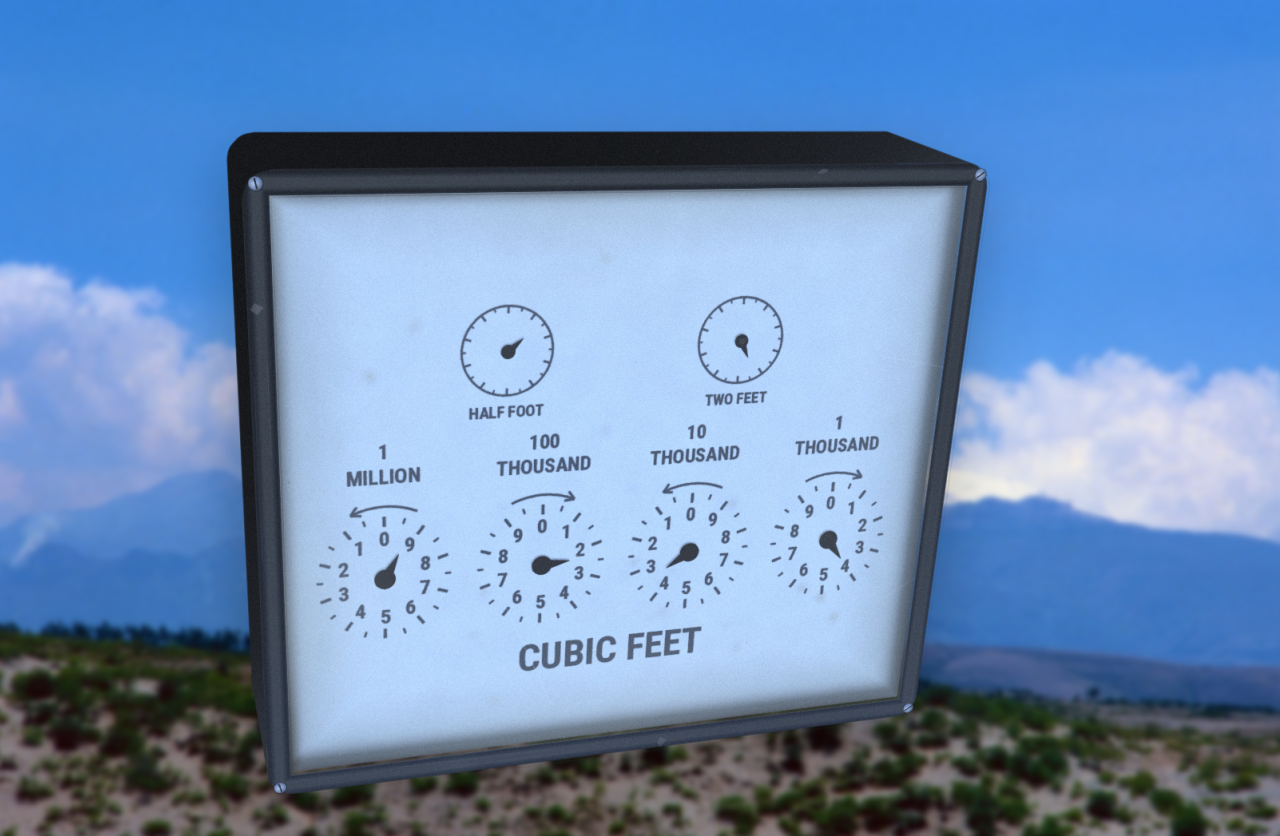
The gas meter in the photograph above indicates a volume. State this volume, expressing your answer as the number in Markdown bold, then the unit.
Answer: **923400** ft³
